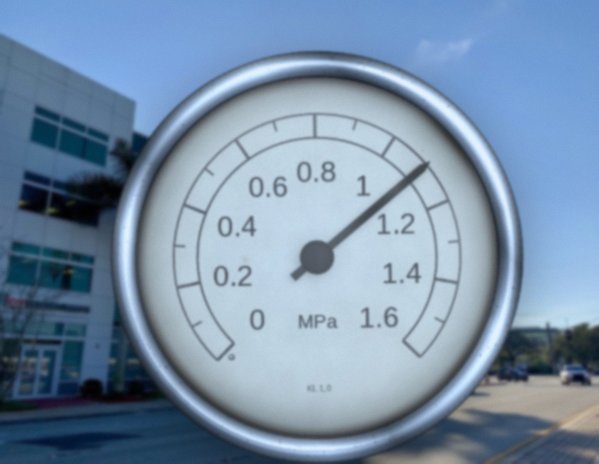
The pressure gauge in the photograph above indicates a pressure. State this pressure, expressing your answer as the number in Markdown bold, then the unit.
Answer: **1.1** MPa
